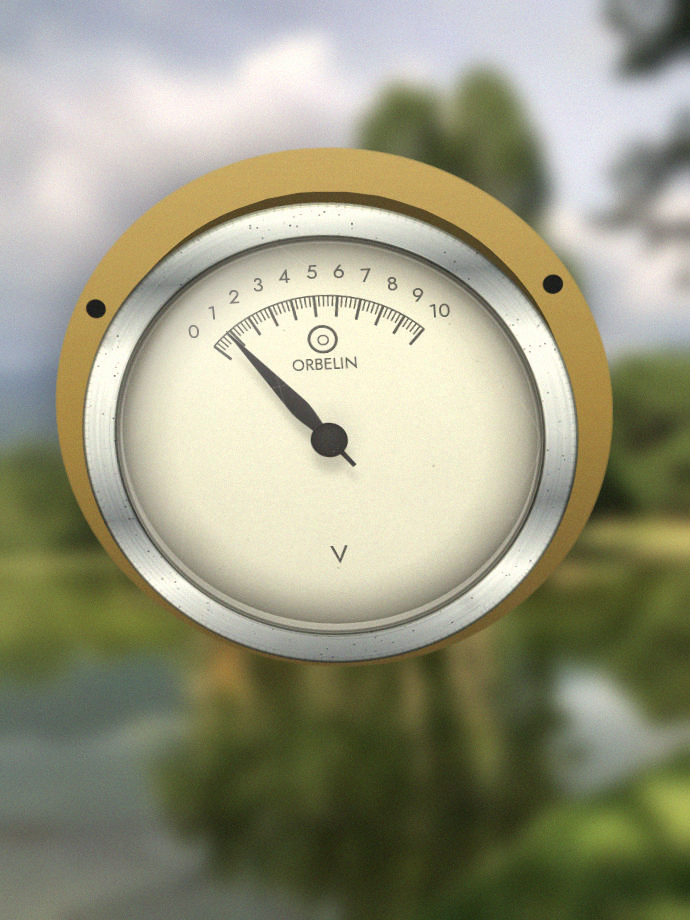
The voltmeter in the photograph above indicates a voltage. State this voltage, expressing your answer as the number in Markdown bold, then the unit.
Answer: **1** V
